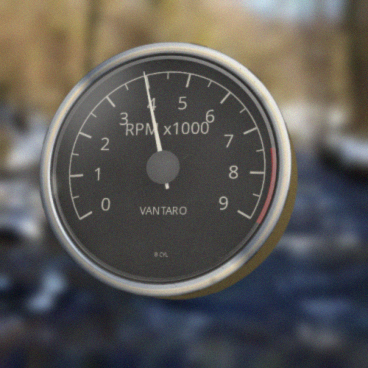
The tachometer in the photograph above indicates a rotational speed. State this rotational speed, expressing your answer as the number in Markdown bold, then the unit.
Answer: **4000** rpm
